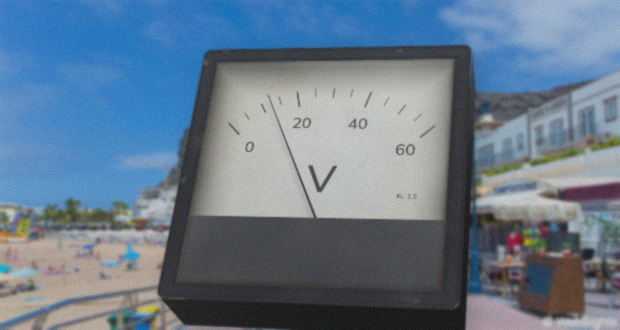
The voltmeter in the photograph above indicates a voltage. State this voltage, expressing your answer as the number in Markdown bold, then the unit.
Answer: **12.5** V
